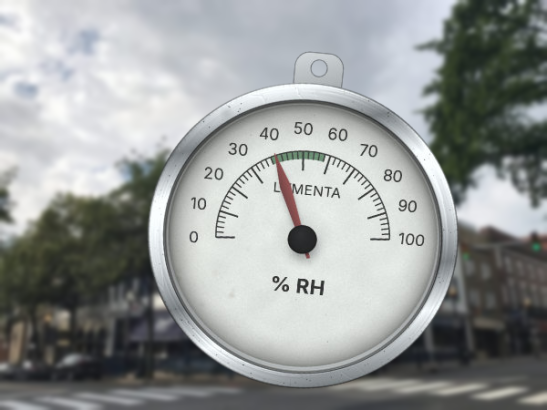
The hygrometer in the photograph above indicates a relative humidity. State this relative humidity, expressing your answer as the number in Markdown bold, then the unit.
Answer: **40** %
